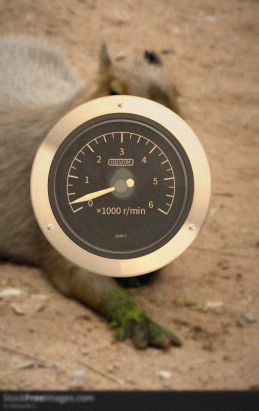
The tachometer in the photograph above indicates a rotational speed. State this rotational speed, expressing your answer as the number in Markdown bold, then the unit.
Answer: **250** rpm
